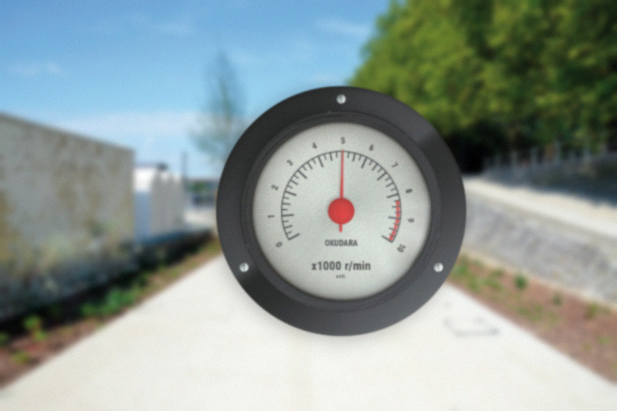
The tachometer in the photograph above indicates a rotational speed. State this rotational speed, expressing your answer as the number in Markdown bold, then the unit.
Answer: **5000** rpm
